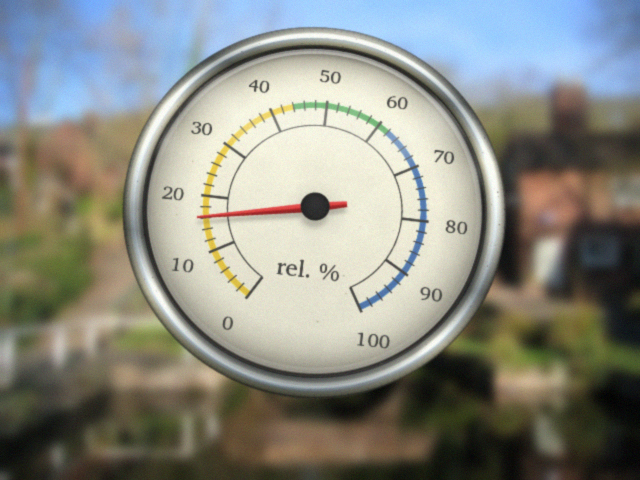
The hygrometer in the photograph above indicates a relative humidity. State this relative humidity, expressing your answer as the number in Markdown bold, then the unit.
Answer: **16** %
